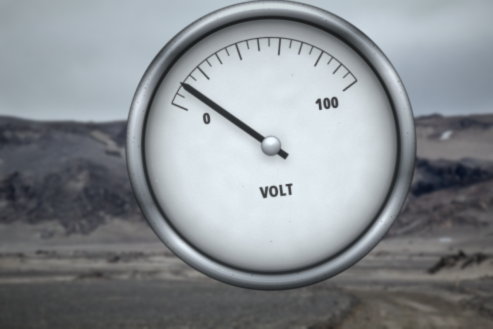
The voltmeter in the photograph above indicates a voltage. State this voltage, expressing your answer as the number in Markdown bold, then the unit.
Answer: **10** V
